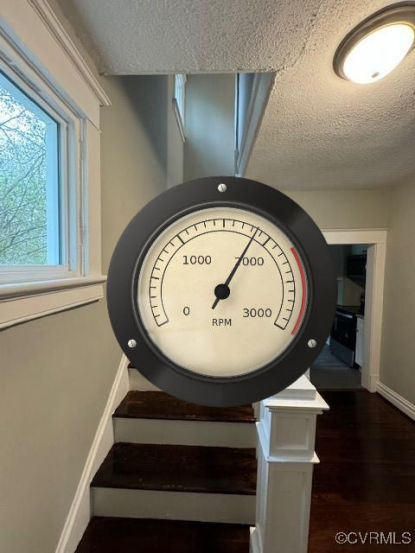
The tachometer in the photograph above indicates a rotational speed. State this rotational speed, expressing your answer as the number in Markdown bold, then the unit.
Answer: **1850** rpm
